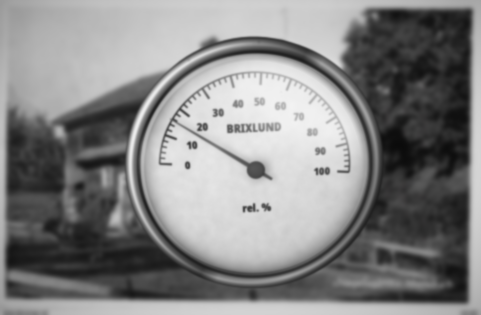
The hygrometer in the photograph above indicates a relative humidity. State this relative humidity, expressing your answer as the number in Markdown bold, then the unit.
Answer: **16** %
